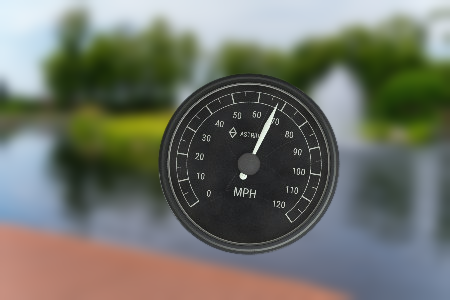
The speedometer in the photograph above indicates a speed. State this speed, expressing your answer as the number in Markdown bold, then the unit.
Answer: **67.5** mph
